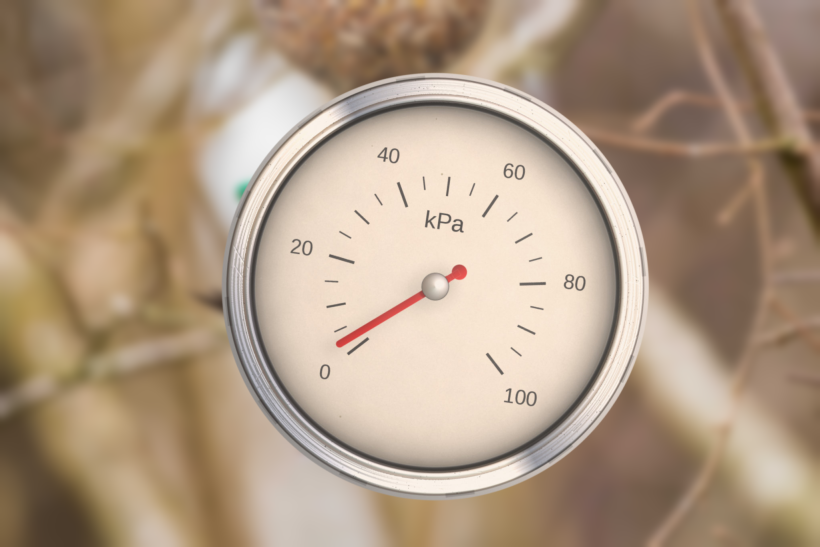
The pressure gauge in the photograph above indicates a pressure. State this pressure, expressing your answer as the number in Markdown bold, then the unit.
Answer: **2.5** kPa
